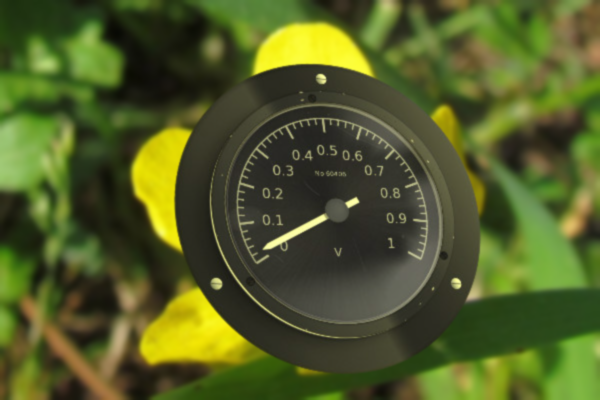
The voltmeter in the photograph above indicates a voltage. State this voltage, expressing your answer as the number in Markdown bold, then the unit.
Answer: **0.02** V
